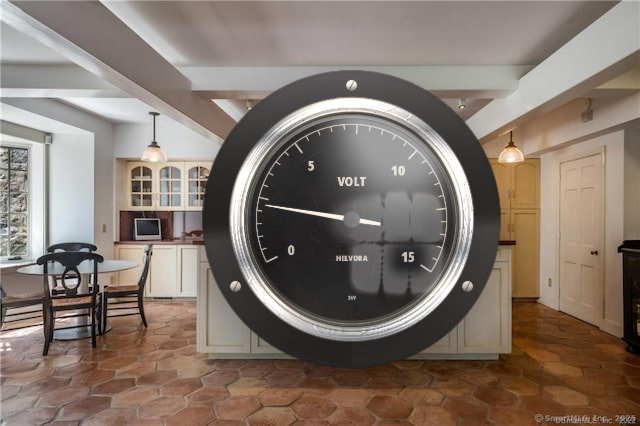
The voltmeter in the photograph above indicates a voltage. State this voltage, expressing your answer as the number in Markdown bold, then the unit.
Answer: **2.25** V
